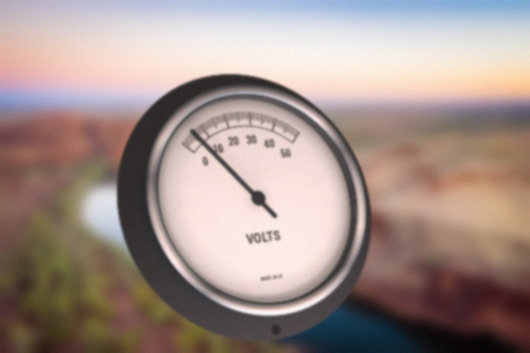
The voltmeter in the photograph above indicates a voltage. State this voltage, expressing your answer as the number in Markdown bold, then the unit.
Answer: **5** V
